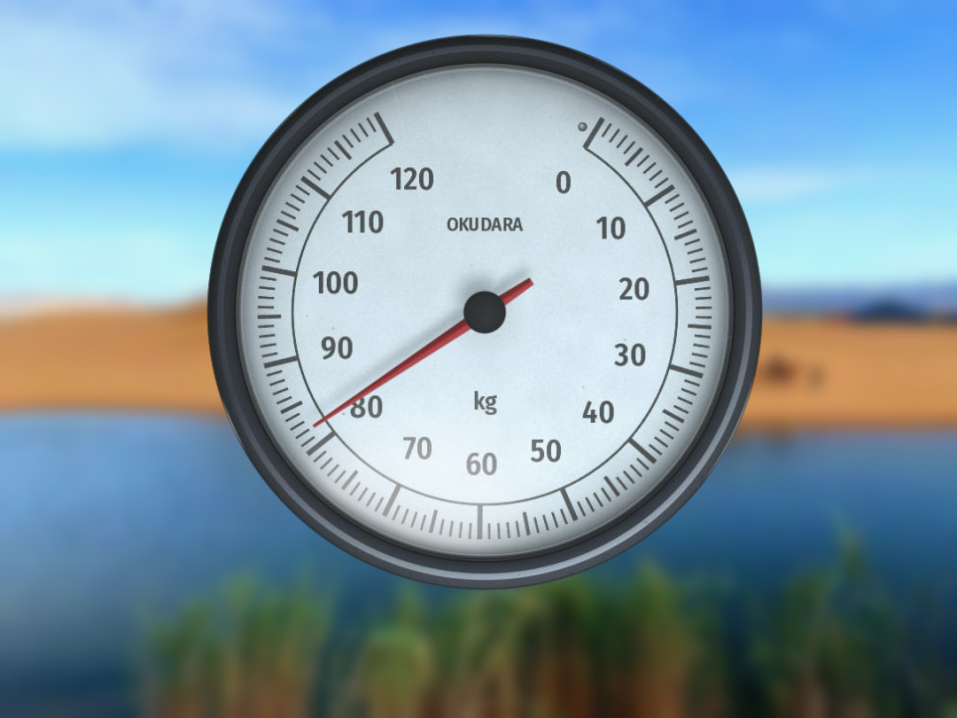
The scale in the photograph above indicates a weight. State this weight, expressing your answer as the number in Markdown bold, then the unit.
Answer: **82** kg
